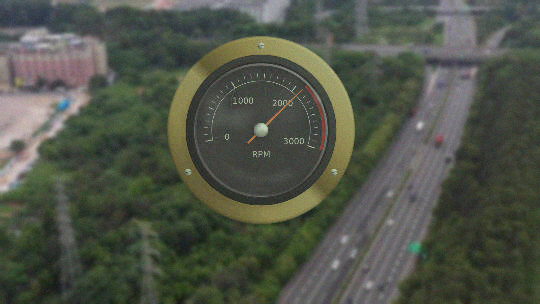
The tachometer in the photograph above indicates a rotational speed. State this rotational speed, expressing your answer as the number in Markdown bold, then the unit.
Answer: **2100** rpm
